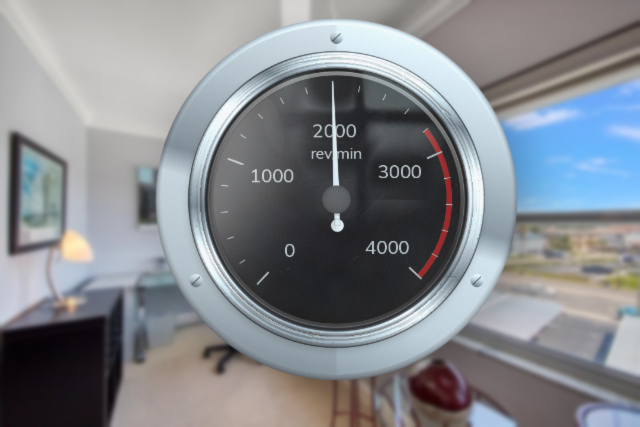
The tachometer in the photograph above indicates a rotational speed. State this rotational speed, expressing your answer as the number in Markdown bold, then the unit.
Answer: **2000** rpm
